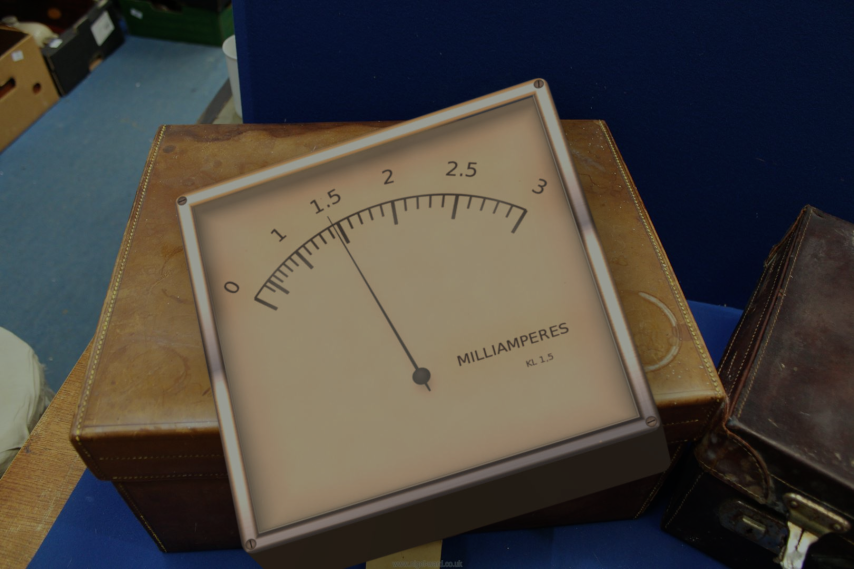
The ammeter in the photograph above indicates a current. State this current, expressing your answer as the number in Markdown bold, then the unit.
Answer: **1.45** mA
